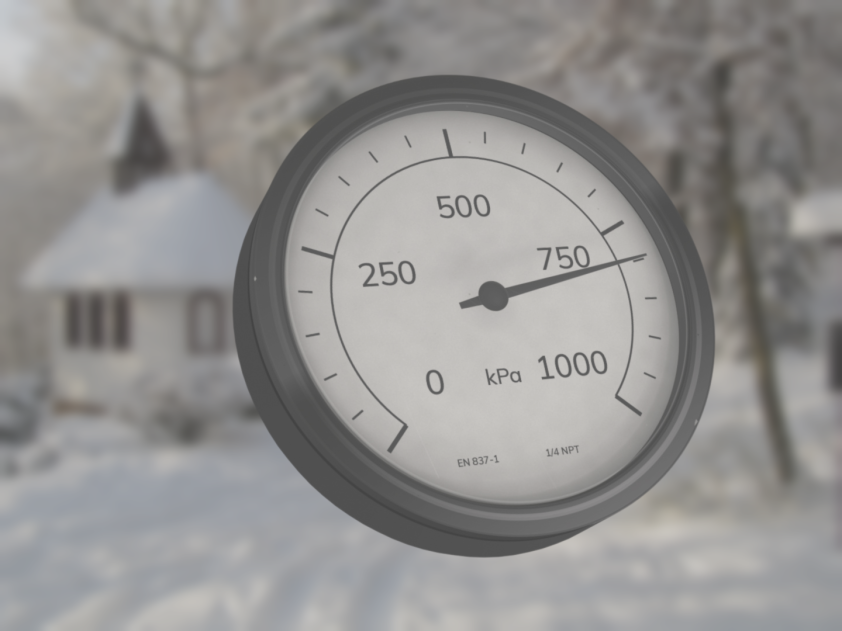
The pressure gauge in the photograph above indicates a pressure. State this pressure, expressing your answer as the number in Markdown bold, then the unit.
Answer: **800** kPa
